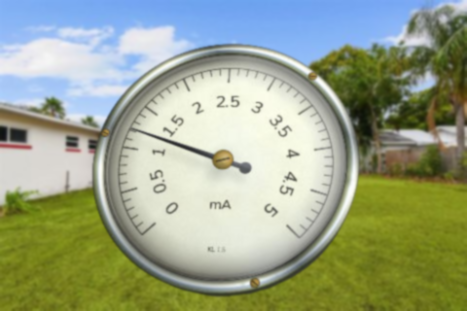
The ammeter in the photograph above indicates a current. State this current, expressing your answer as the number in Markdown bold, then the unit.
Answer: **1.2** mA
